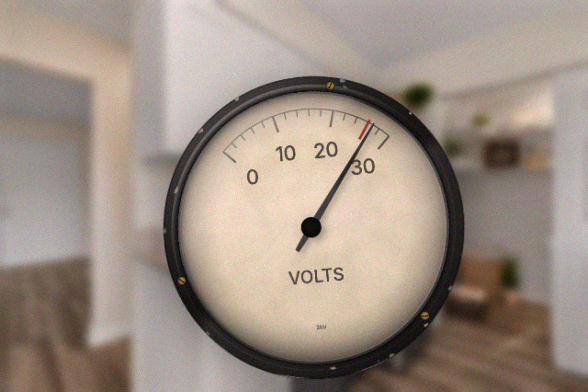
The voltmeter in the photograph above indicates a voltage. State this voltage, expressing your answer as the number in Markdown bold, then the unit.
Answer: **27** V
